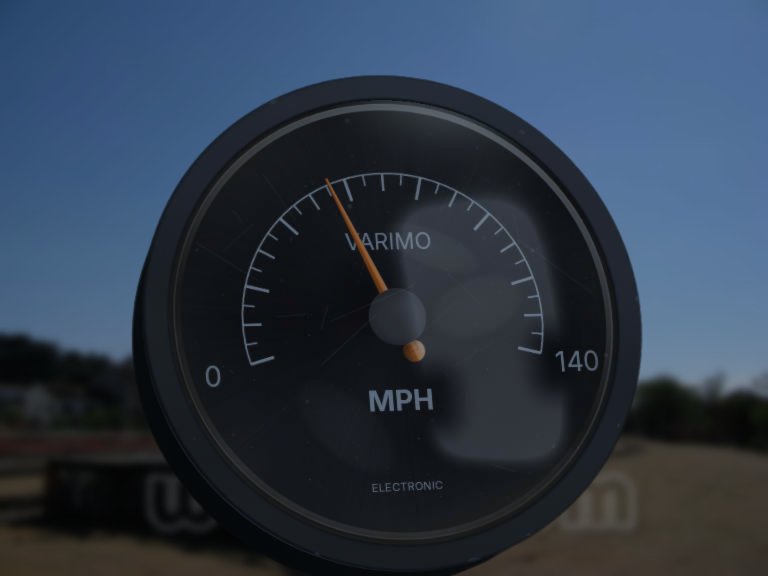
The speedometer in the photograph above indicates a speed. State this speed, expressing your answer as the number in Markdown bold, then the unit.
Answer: **55** mph
